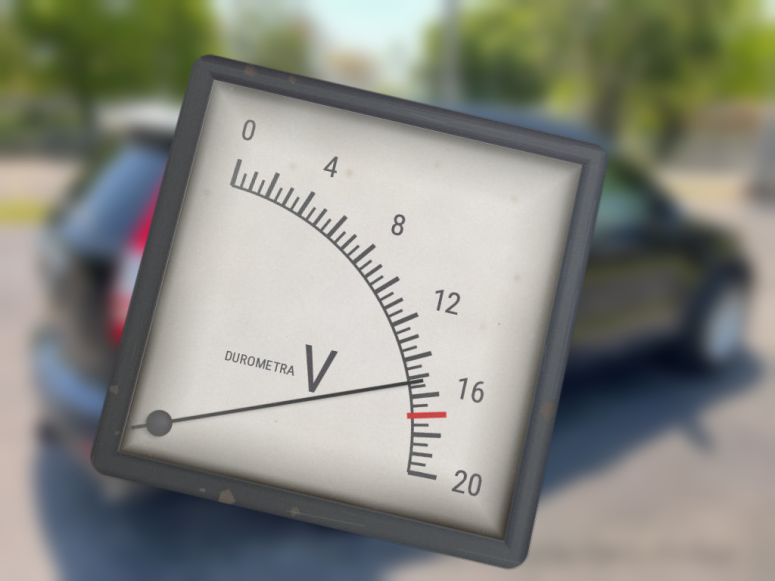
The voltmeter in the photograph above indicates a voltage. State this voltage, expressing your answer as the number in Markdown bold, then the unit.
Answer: **15.25** V
